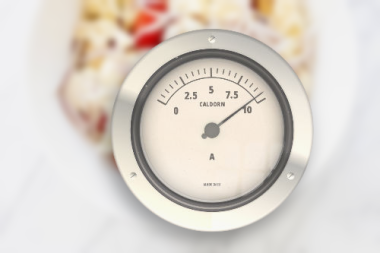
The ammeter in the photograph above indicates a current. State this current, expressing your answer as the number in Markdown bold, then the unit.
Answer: **9.5** A
